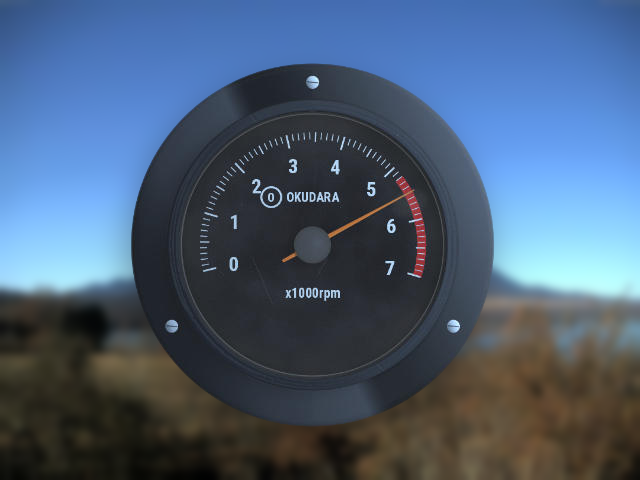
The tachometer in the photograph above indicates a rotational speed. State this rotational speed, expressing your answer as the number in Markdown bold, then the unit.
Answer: **5500** rpm
